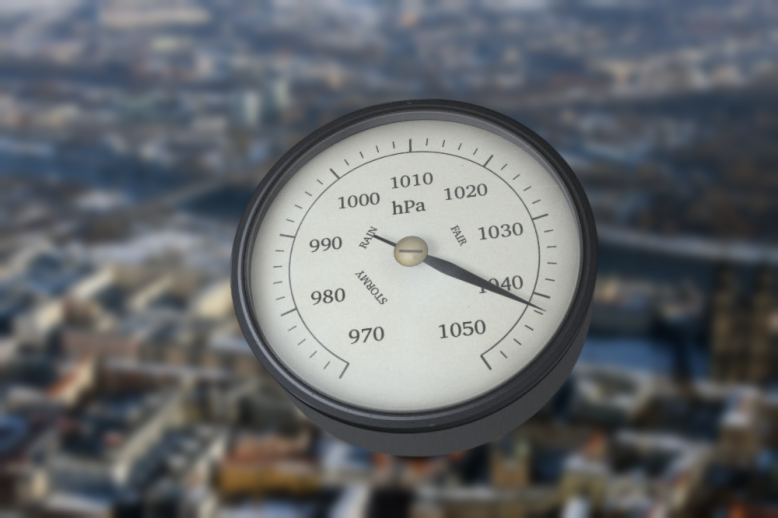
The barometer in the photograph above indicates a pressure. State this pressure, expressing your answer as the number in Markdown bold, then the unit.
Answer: **1042** hPa
